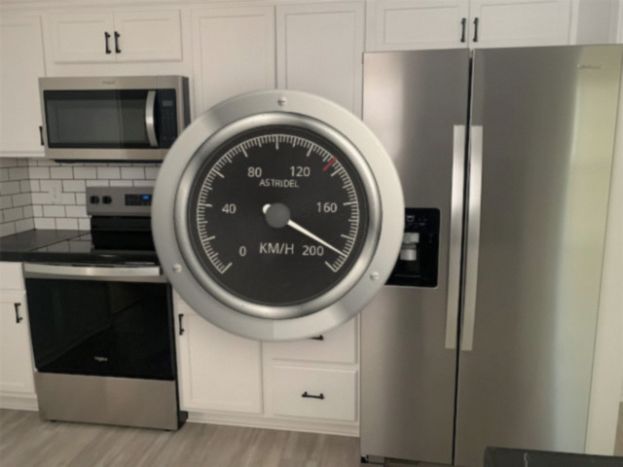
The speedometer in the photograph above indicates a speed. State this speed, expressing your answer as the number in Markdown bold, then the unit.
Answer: **190** km/h
